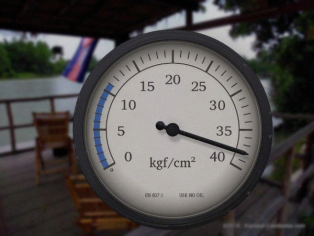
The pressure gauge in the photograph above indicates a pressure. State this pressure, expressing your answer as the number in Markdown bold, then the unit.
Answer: **38** kg/cm²
